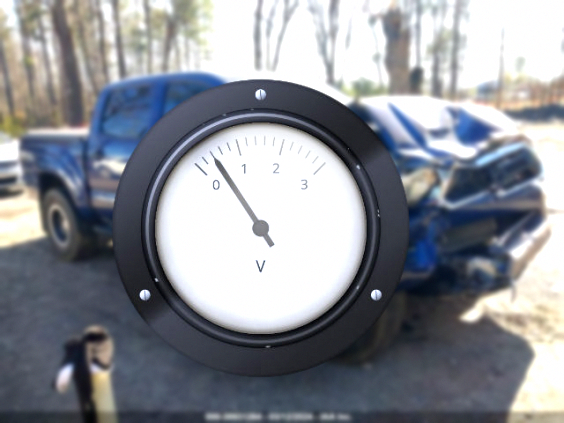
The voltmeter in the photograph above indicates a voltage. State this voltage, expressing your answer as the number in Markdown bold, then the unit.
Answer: **0.4** V
